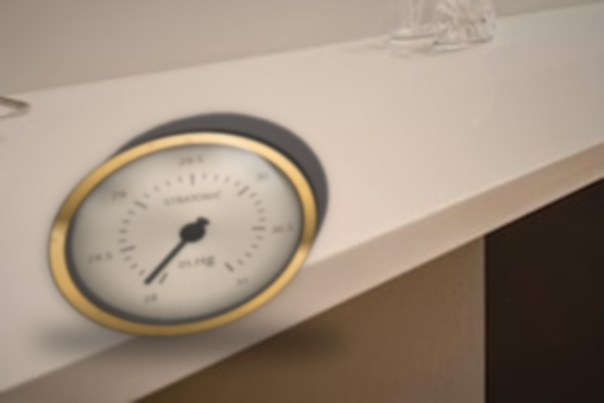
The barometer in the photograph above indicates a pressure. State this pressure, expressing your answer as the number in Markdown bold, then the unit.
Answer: **28.1** inHg
